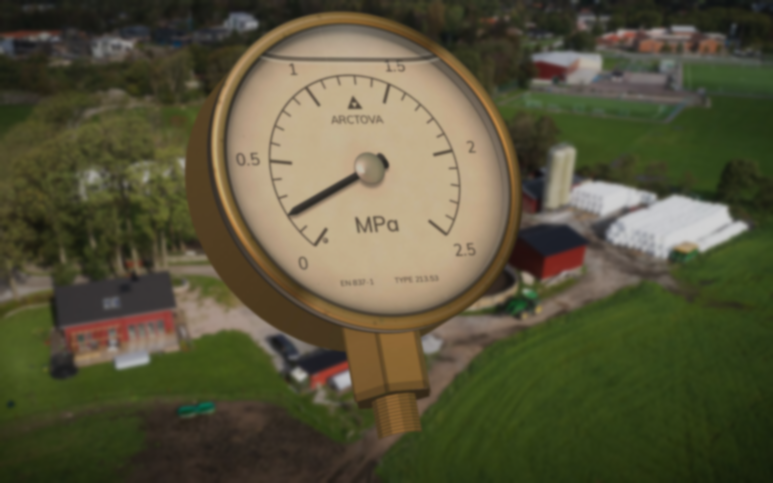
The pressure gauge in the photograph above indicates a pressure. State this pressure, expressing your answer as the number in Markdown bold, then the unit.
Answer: **0.2** MPa
